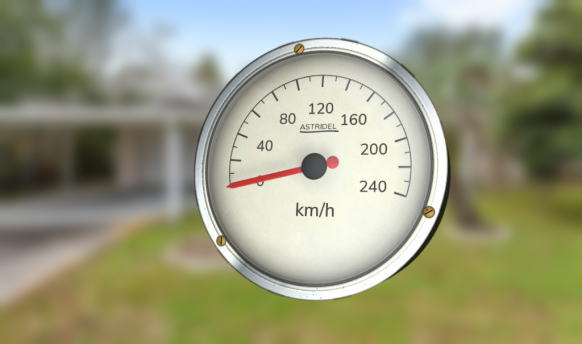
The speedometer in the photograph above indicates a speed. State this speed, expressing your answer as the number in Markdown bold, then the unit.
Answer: **0** km/h
